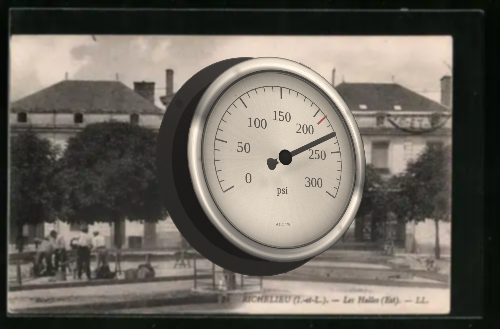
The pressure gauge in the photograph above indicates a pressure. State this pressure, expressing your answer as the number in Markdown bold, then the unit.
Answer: **230** psi
